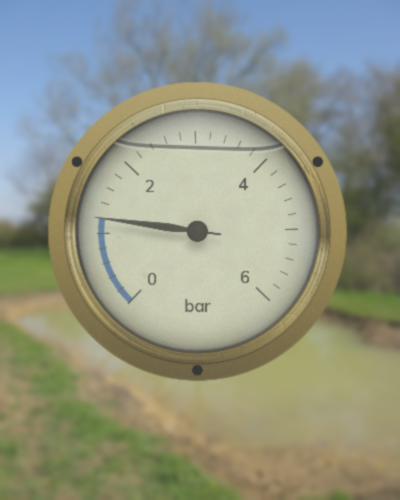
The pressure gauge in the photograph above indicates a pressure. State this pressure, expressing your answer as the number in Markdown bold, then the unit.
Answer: **1.2** bar
